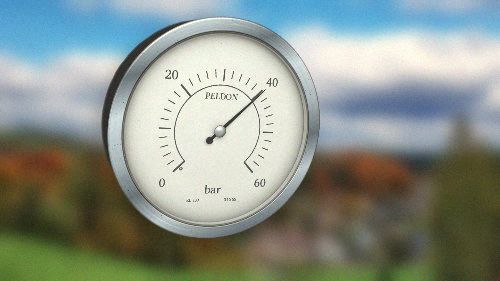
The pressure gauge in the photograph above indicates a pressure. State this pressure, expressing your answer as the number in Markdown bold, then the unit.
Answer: **40** bar
